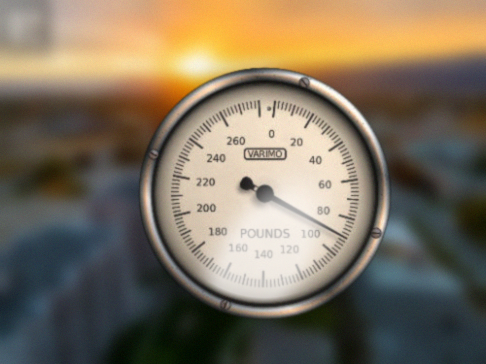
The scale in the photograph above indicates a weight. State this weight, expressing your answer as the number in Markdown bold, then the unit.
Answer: **90** lb
